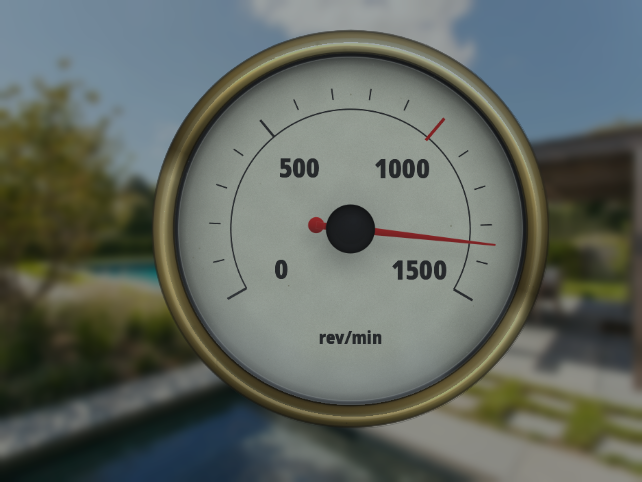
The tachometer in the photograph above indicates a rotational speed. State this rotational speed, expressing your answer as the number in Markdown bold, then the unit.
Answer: **1350** rpm
